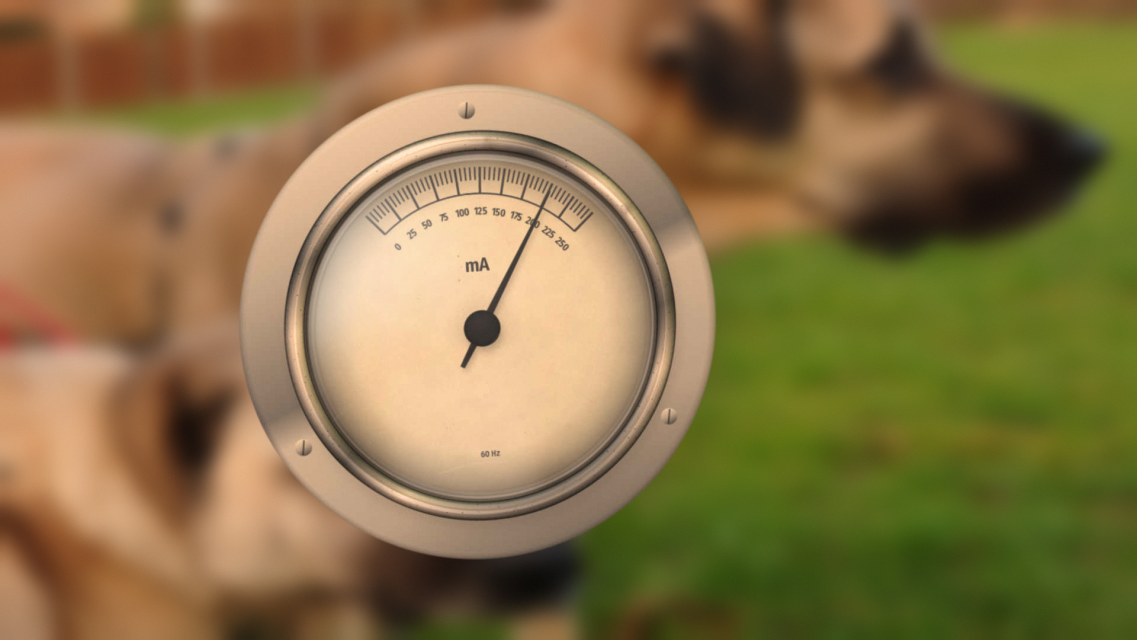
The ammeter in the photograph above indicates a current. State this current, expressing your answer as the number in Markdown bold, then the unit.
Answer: **200** mA
